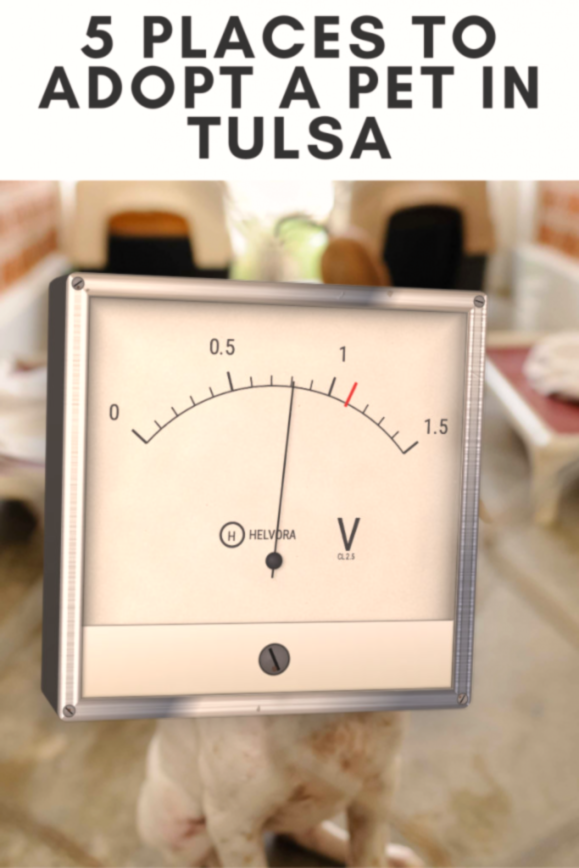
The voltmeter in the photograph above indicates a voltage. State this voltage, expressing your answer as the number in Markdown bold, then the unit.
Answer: **0.8** V
